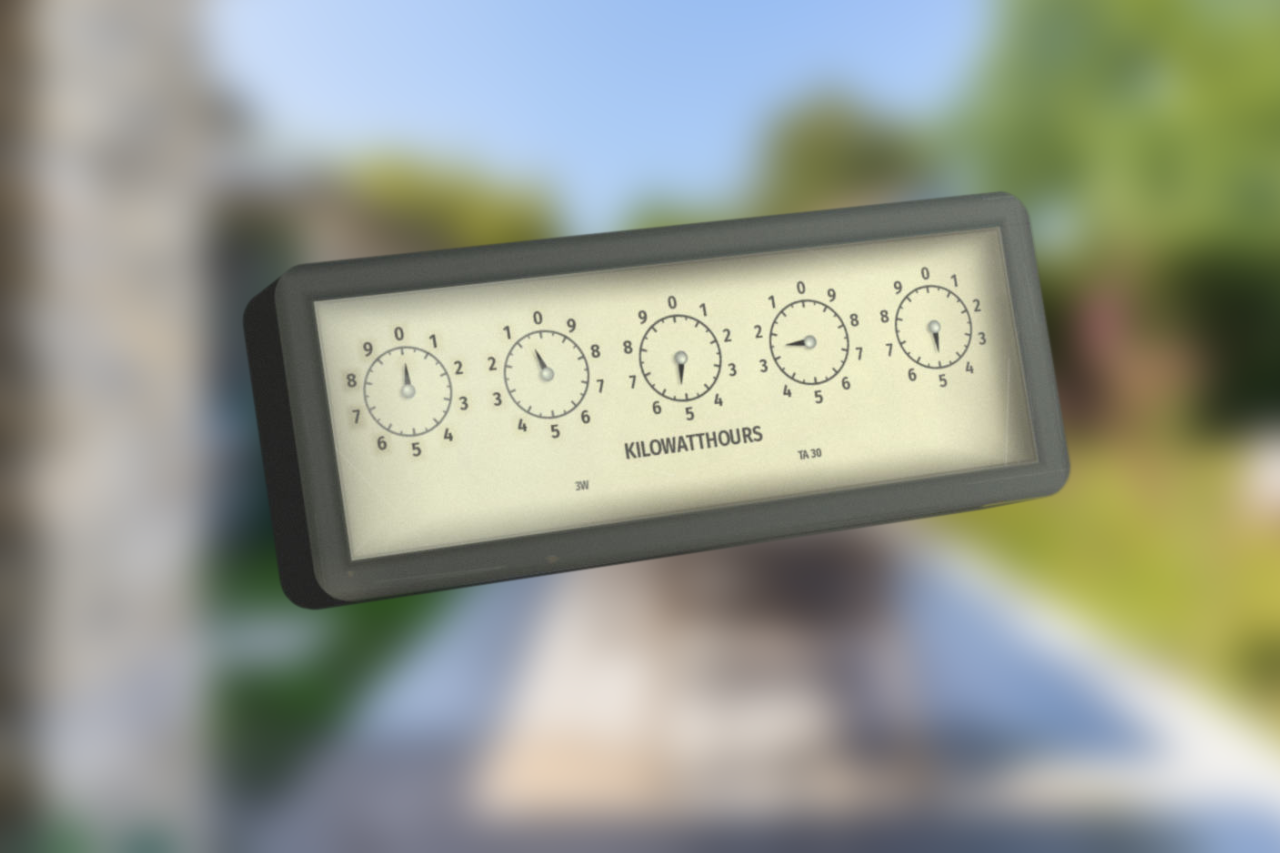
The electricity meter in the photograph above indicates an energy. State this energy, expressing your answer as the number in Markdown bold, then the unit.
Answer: **525** kWh
